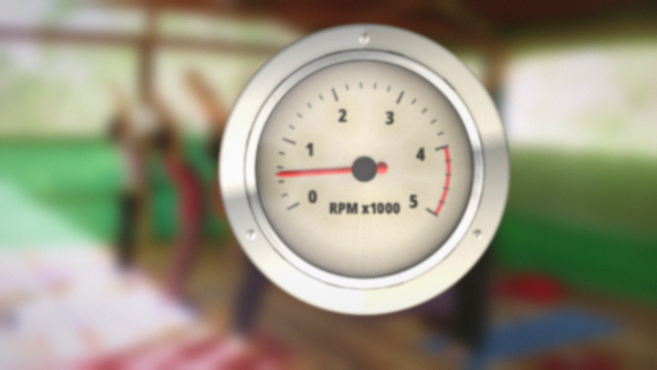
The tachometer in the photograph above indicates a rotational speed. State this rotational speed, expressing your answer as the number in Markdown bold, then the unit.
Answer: **500** rpm
